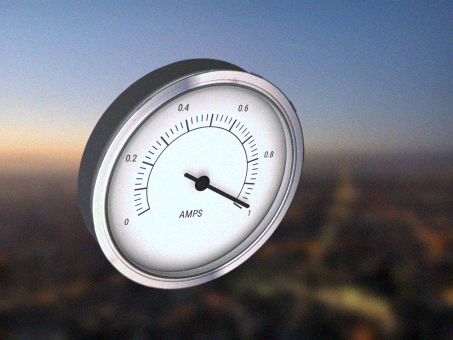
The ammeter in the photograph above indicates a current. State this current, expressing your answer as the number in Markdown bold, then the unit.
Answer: **0.98** A
